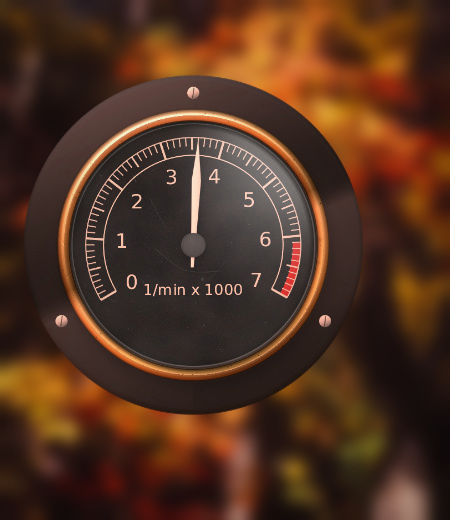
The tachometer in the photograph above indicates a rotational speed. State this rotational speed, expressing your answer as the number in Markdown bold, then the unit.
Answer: **3600** rpm
